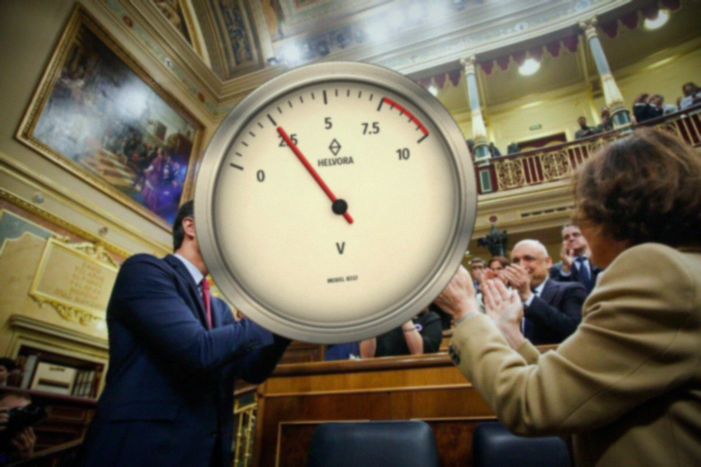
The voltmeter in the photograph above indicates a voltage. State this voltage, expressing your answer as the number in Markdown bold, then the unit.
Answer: **2.5** V
